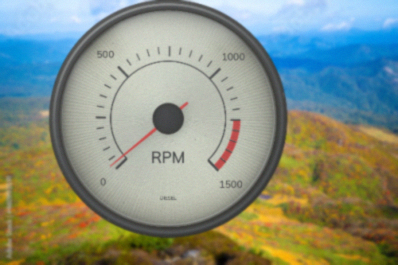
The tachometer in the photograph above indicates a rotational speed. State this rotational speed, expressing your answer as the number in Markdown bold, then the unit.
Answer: **25** rpm
